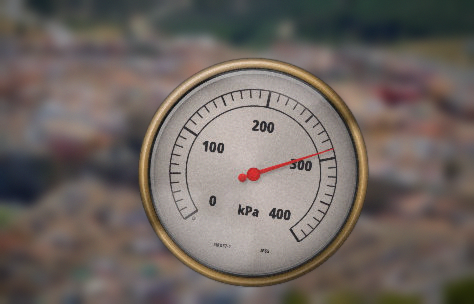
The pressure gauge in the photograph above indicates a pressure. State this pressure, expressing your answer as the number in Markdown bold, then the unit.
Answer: **290** kPa
